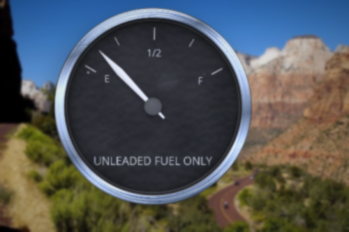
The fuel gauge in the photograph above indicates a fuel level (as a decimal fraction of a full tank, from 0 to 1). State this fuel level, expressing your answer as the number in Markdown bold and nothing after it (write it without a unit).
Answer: **0.125**
